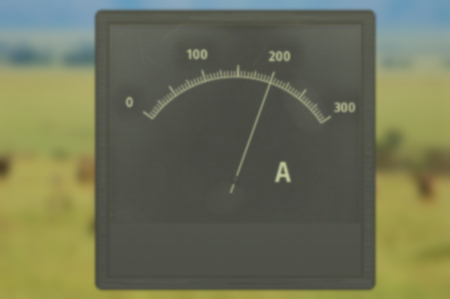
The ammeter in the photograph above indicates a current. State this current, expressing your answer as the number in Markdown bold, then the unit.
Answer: **200** A
